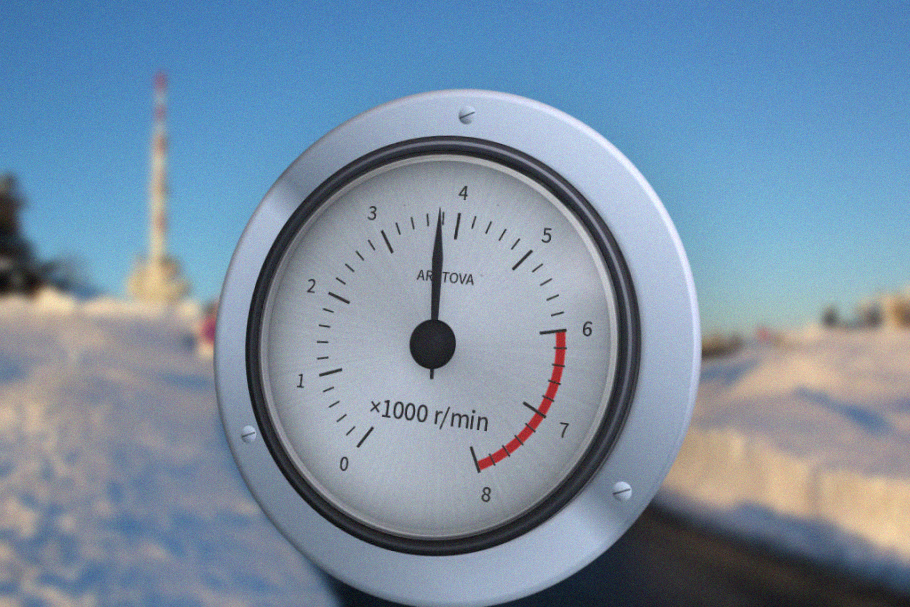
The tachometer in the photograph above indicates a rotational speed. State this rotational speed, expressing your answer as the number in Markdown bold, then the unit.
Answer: **3800** rpm
